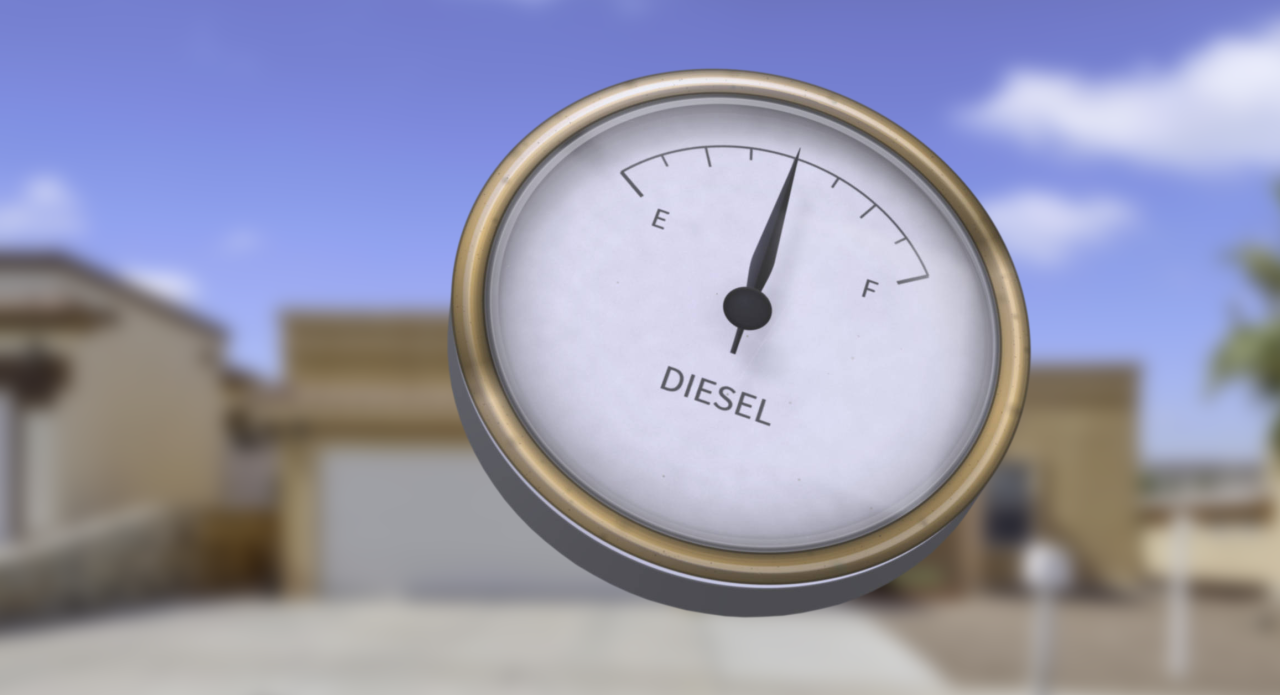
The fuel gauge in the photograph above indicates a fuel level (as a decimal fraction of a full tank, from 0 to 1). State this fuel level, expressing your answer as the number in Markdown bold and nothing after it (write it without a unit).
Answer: **0.5**
